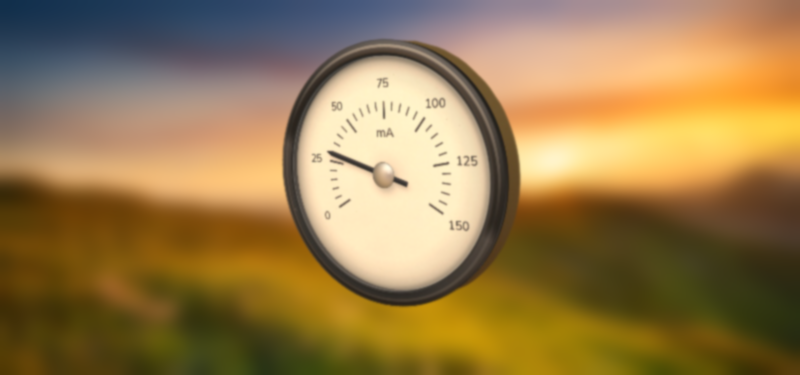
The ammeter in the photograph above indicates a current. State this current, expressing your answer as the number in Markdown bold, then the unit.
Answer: **30** mA
